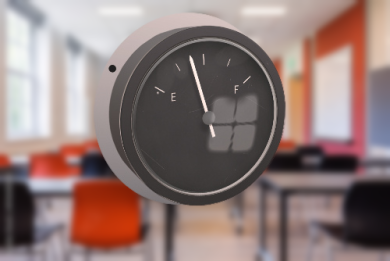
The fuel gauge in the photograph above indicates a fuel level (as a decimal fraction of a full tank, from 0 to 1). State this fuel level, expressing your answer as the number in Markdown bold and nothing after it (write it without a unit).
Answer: **0.375**
